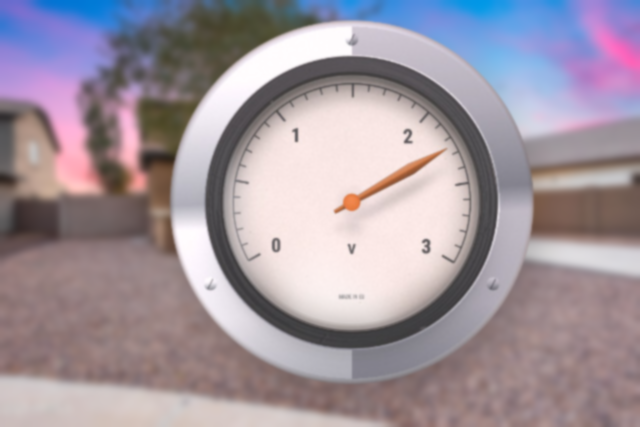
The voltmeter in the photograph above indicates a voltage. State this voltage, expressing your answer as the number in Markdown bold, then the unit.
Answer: **2.25** V
